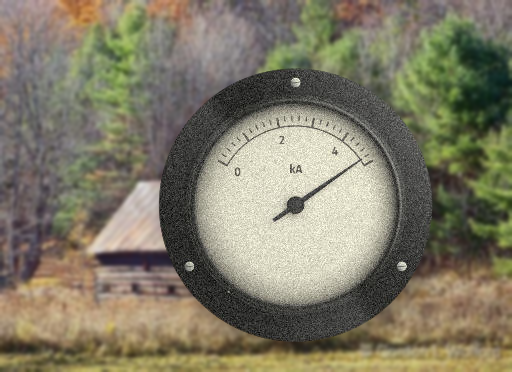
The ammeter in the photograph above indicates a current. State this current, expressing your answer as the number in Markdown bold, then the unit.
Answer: **4.8** kA
